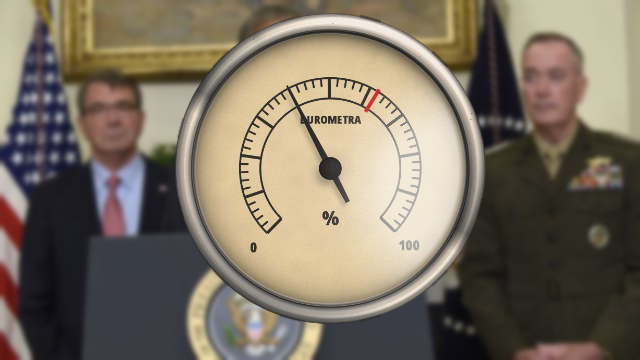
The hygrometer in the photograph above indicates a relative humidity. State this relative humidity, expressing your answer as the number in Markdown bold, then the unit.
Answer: **40** %
